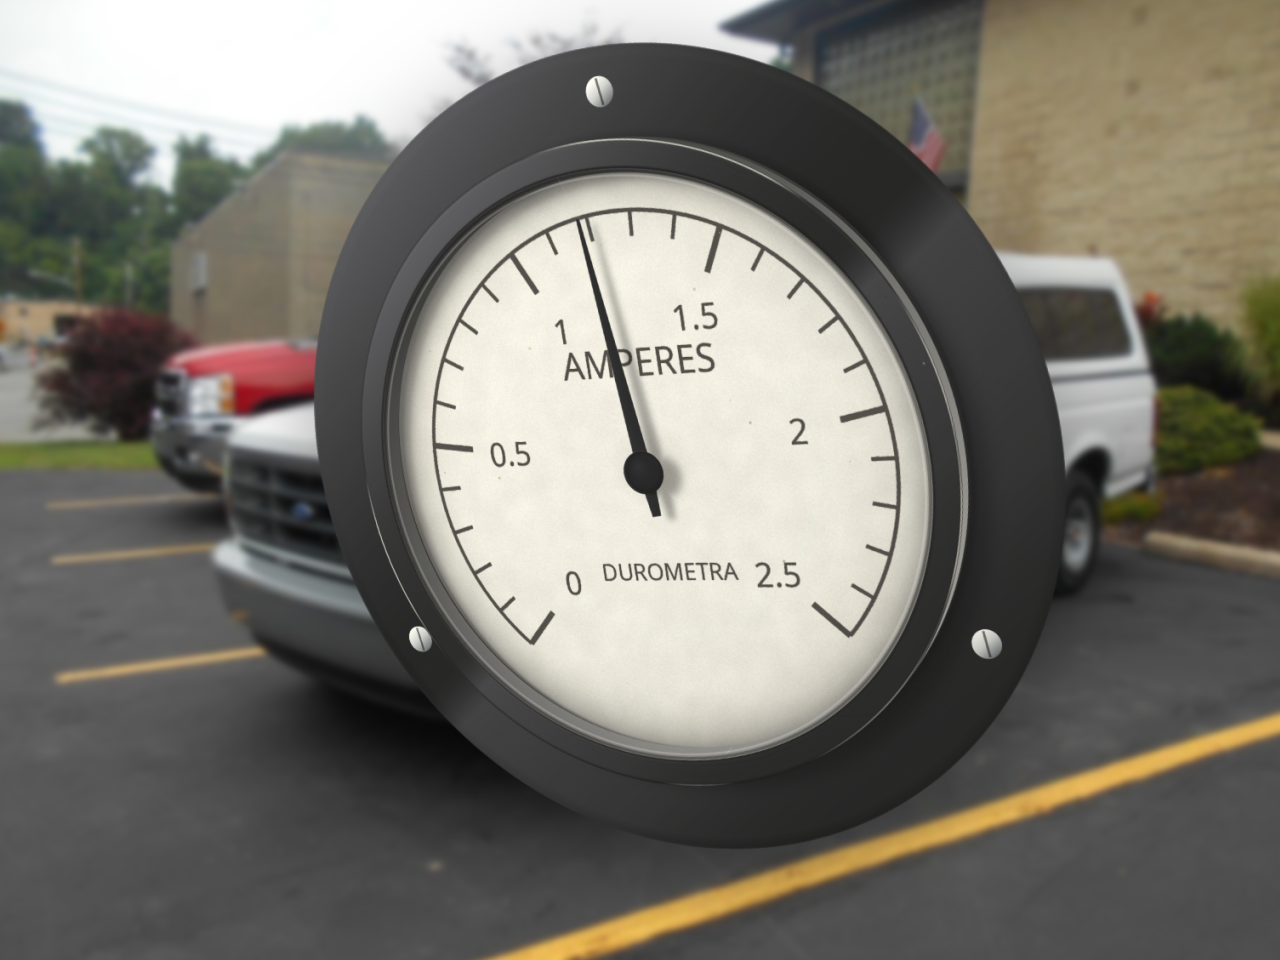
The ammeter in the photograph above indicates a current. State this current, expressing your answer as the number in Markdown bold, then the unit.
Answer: **1.2** A
